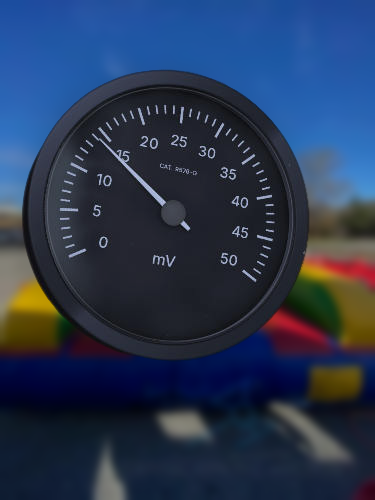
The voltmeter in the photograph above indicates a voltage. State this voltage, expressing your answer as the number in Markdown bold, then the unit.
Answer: **14** mV
